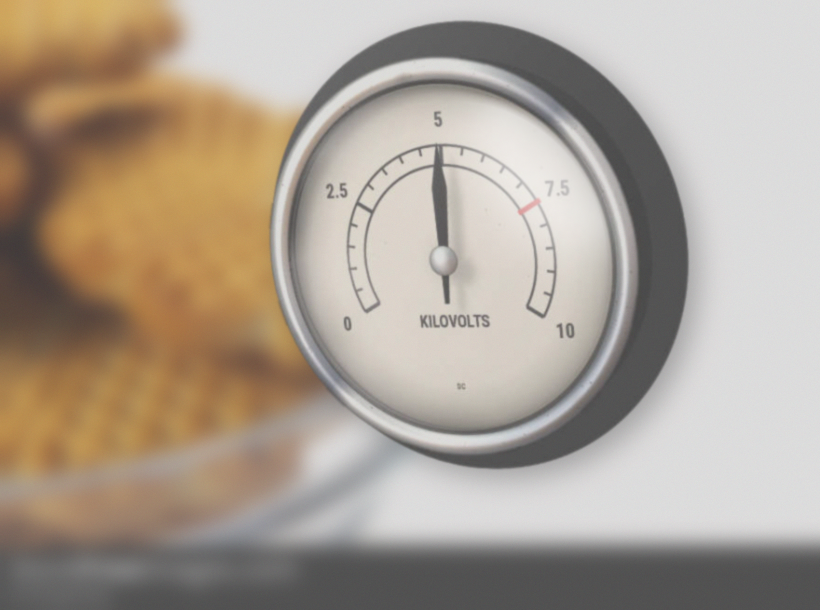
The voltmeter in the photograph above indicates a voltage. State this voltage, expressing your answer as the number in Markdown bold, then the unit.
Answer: **5** kV
